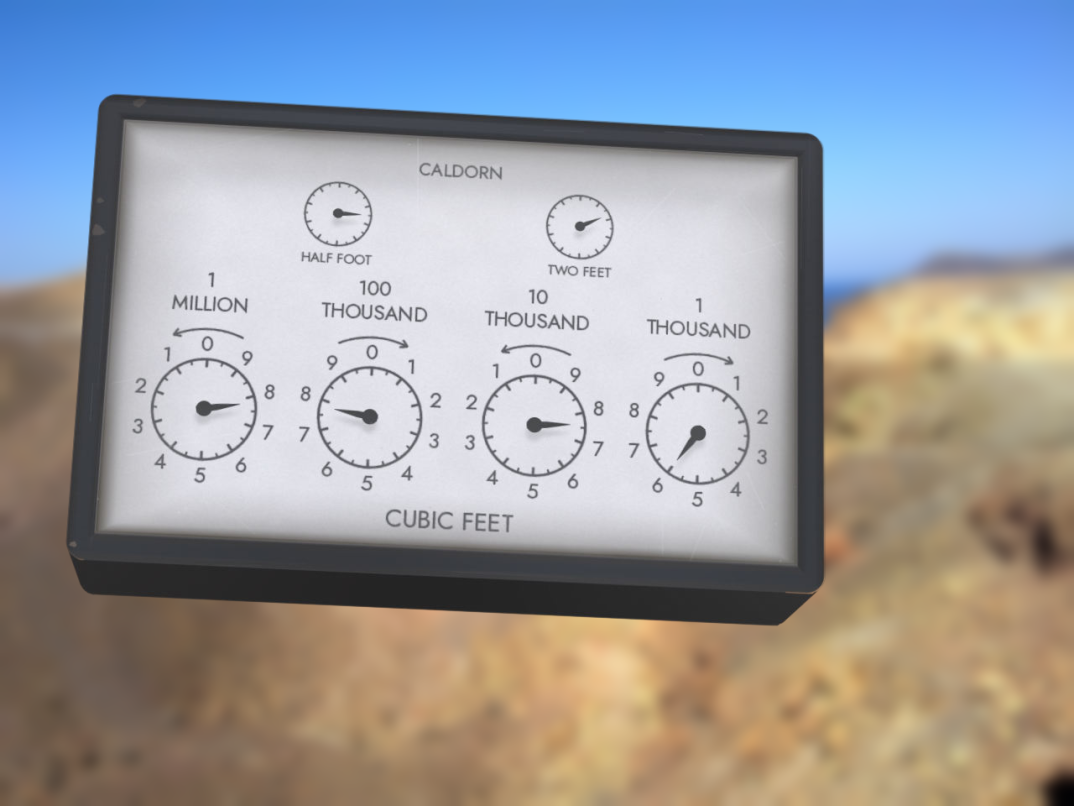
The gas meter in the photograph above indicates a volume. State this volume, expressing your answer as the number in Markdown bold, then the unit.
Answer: **777600** ft³
